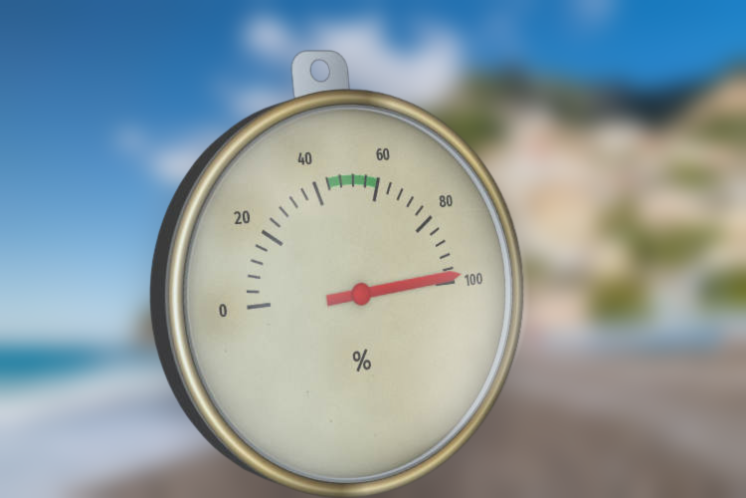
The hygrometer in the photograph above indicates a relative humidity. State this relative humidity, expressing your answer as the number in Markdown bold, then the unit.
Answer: **98** %
